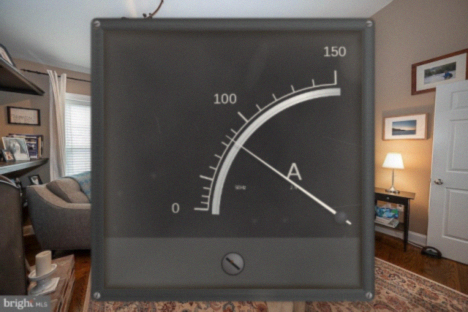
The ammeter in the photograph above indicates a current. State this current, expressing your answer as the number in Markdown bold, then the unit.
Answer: **85** A
